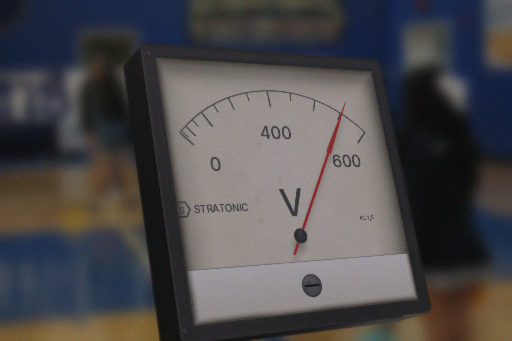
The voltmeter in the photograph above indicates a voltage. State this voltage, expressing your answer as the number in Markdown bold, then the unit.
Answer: **550** V
